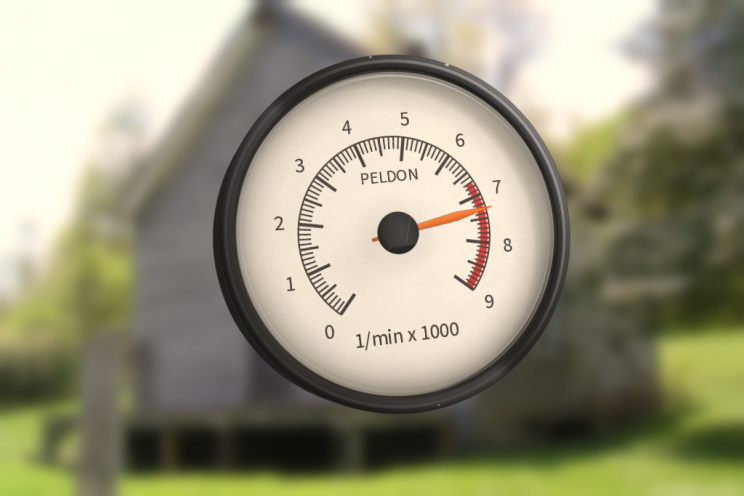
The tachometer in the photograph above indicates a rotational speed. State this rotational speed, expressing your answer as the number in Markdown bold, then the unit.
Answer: **7300** rpm
